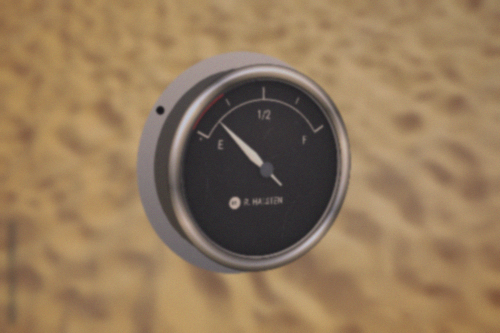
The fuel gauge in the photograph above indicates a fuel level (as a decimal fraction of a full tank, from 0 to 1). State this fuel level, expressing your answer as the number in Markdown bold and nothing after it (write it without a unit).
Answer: **0.125**
